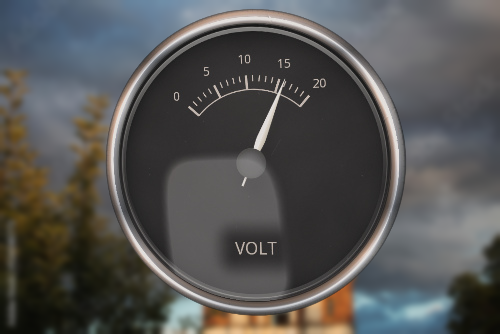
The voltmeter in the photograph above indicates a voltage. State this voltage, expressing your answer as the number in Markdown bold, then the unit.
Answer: **16** V
